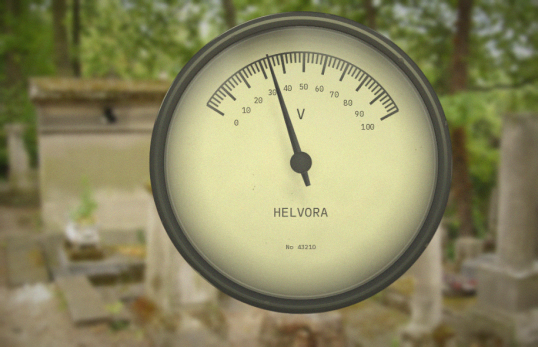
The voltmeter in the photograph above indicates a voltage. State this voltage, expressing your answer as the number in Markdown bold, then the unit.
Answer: **34** V
